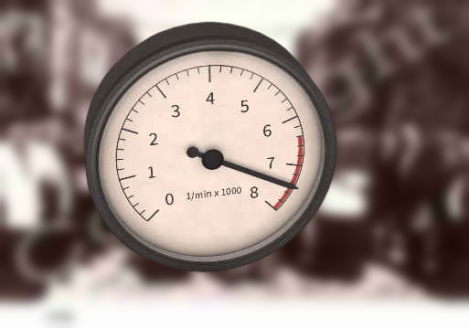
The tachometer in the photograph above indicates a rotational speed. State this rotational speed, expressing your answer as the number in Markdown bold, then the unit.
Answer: **7400** rpm
